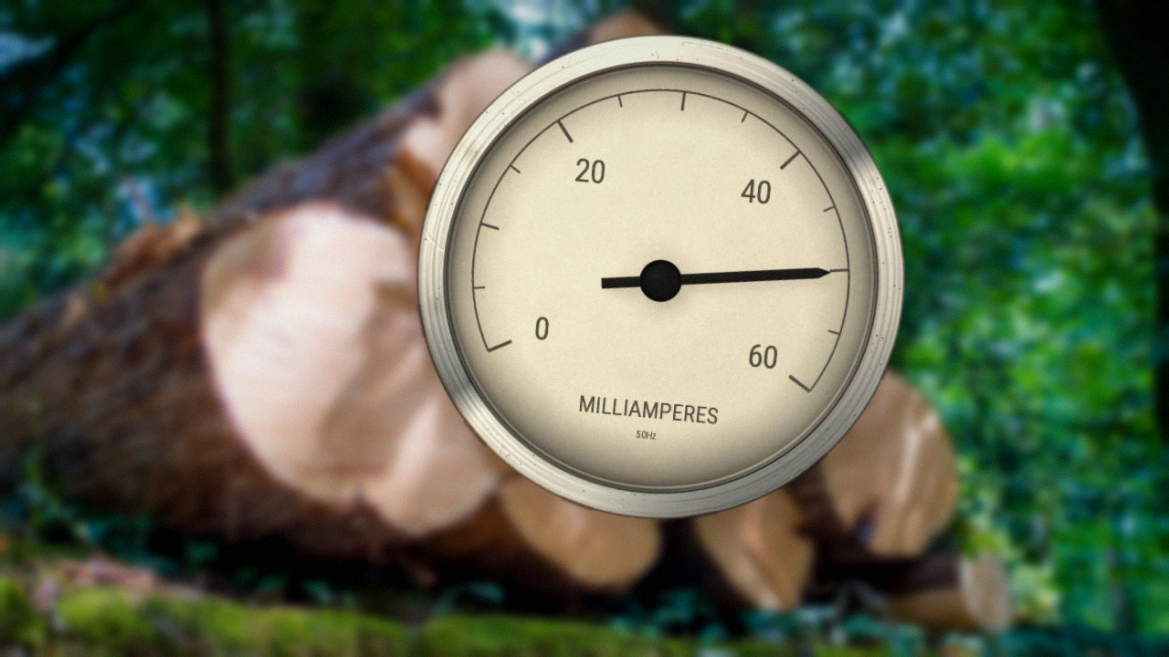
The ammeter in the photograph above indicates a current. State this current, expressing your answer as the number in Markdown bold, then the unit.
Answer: **50** mA
